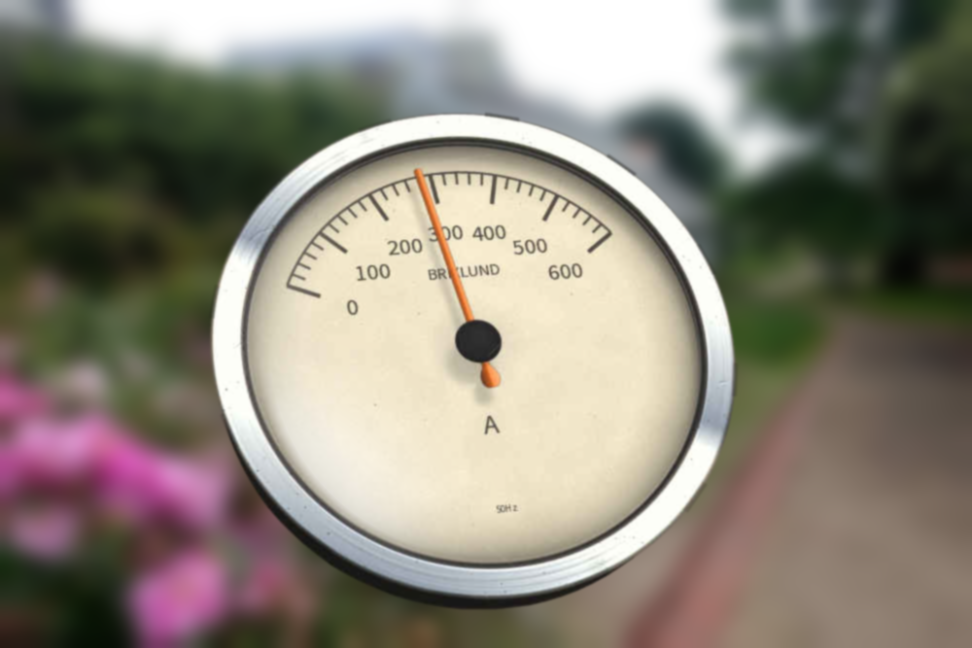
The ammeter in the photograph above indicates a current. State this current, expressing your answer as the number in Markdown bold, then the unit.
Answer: **280** A
